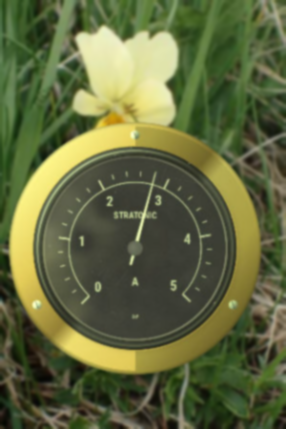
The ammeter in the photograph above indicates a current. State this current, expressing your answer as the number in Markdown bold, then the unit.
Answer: **2.8** A
